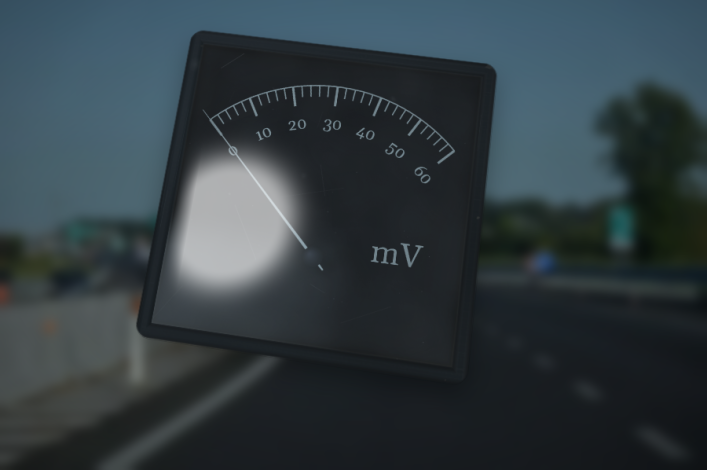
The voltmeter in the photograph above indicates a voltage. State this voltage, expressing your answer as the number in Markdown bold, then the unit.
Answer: **0** mV
